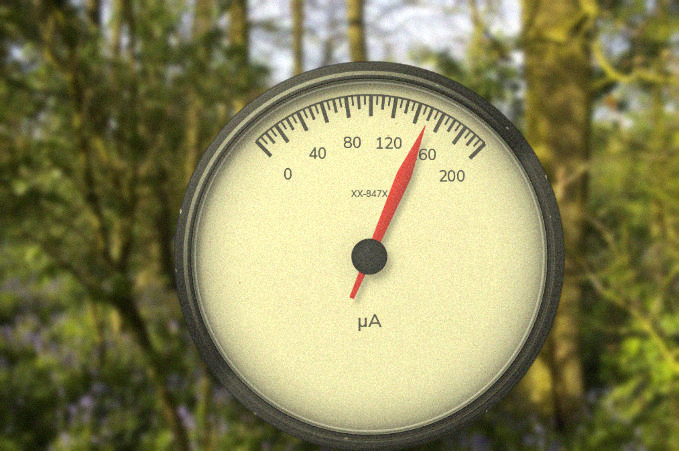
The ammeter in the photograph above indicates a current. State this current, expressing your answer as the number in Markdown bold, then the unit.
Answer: **150** µA
